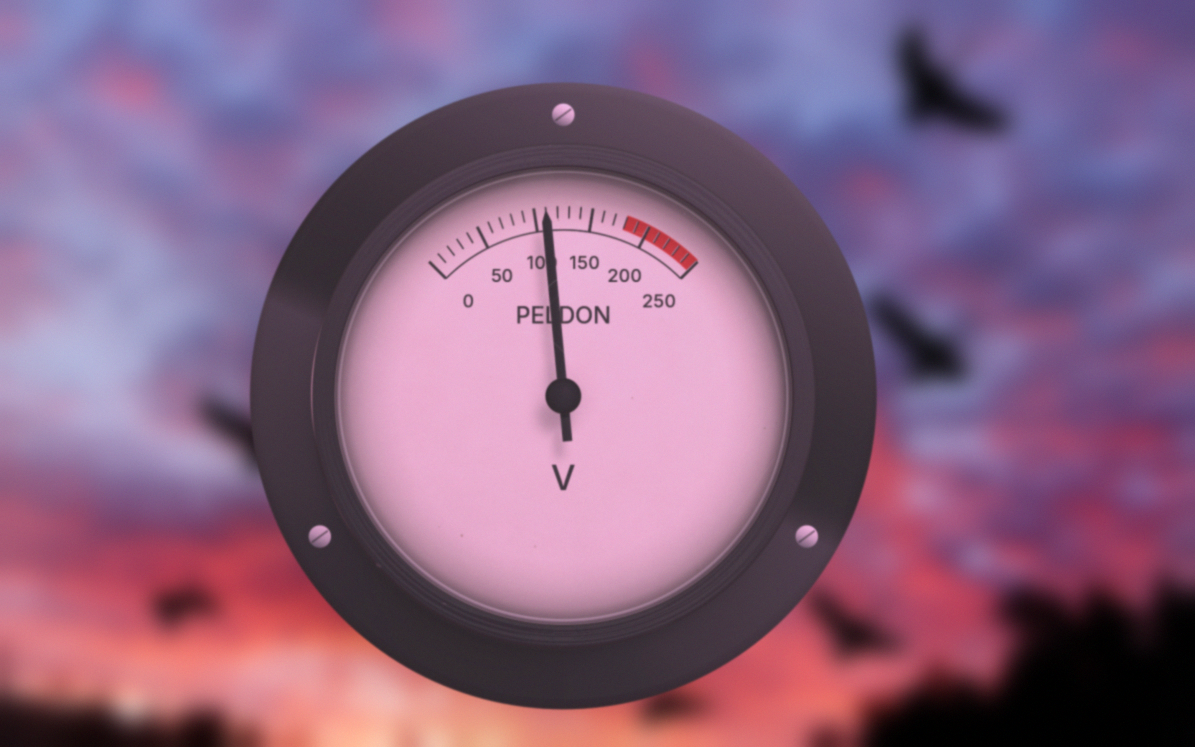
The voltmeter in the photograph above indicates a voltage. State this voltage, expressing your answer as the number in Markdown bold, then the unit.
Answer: **110** V
